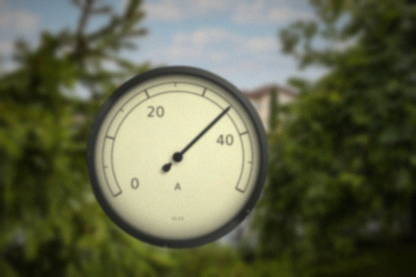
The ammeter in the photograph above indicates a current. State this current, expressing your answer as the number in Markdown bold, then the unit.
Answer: **35** A
